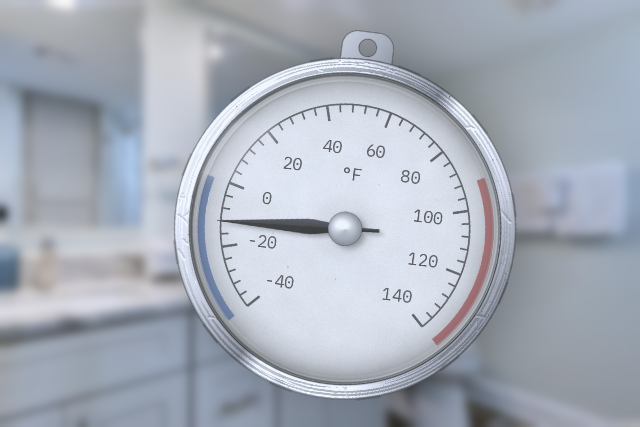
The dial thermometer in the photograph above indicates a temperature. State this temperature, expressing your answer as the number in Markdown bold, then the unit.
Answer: **-12** °F
